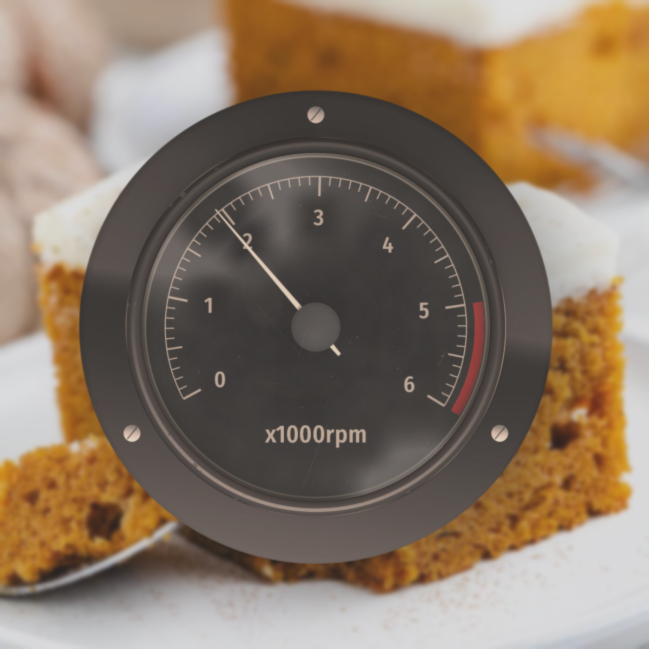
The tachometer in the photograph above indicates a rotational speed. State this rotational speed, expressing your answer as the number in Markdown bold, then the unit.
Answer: **1950** rpm
